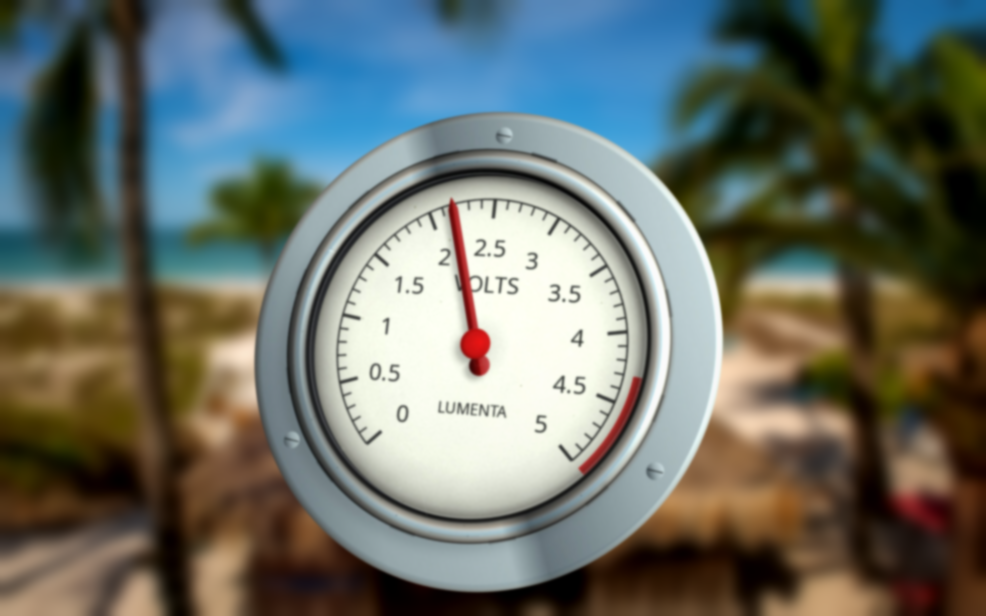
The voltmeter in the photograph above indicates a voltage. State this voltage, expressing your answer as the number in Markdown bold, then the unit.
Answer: **2.2** V
